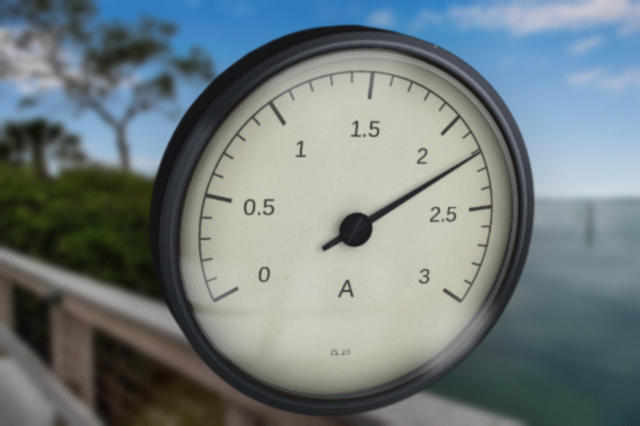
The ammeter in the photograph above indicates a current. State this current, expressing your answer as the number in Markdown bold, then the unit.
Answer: **2.2** A
